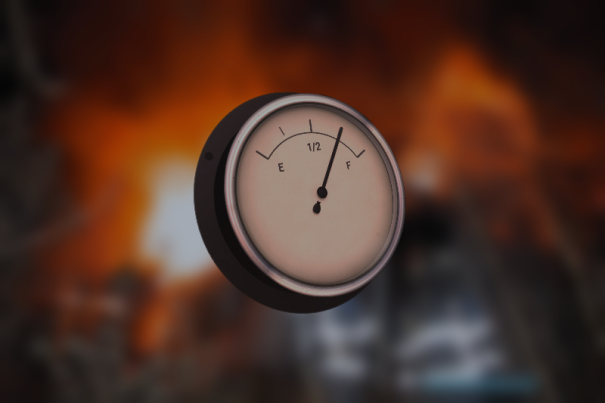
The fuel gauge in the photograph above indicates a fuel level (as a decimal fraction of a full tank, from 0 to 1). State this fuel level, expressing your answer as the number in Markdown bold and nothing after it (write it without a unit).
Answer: **0.75**
